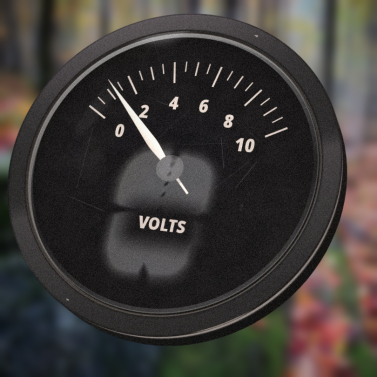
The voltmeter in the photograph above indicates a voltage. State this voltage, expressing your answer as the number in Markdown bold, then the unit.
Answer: **1.25** V
